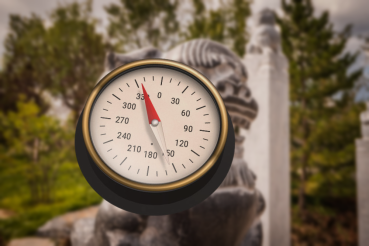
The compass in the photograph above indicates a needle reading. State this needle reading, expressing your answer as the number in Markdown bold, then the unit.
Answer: **335** °
